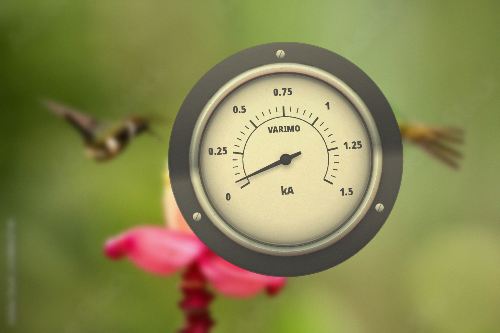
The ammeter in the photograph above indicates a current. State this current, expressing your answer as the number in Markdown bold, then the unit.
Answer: **0.05** kA
